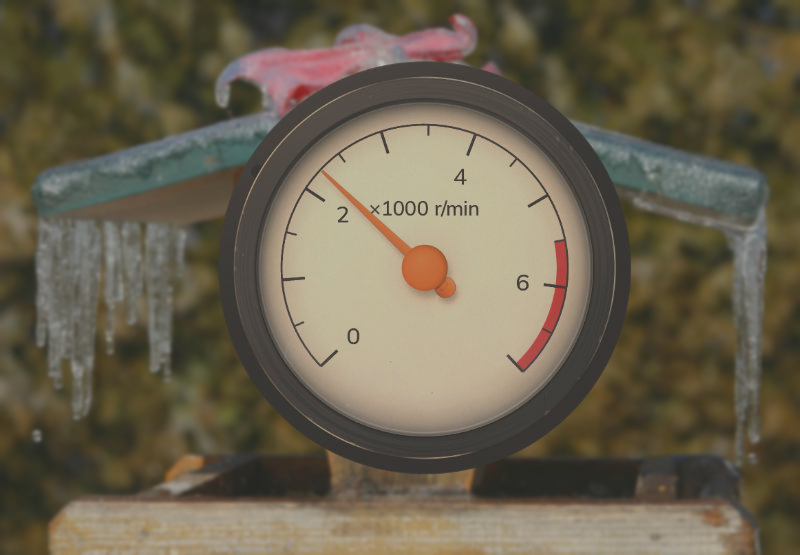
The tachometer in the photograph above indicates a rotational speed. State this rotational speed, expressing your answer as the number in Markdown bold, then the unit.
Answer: **2250** rpm
